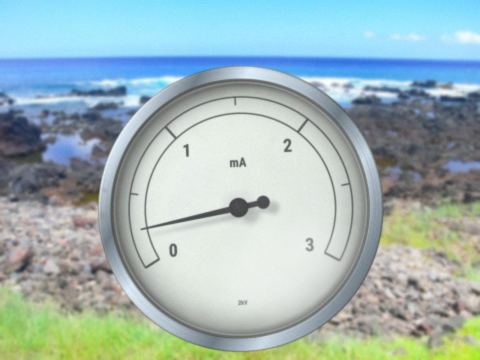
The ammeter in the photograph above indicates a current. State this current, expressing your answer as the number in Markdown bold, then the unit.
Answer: **0.25** mA
